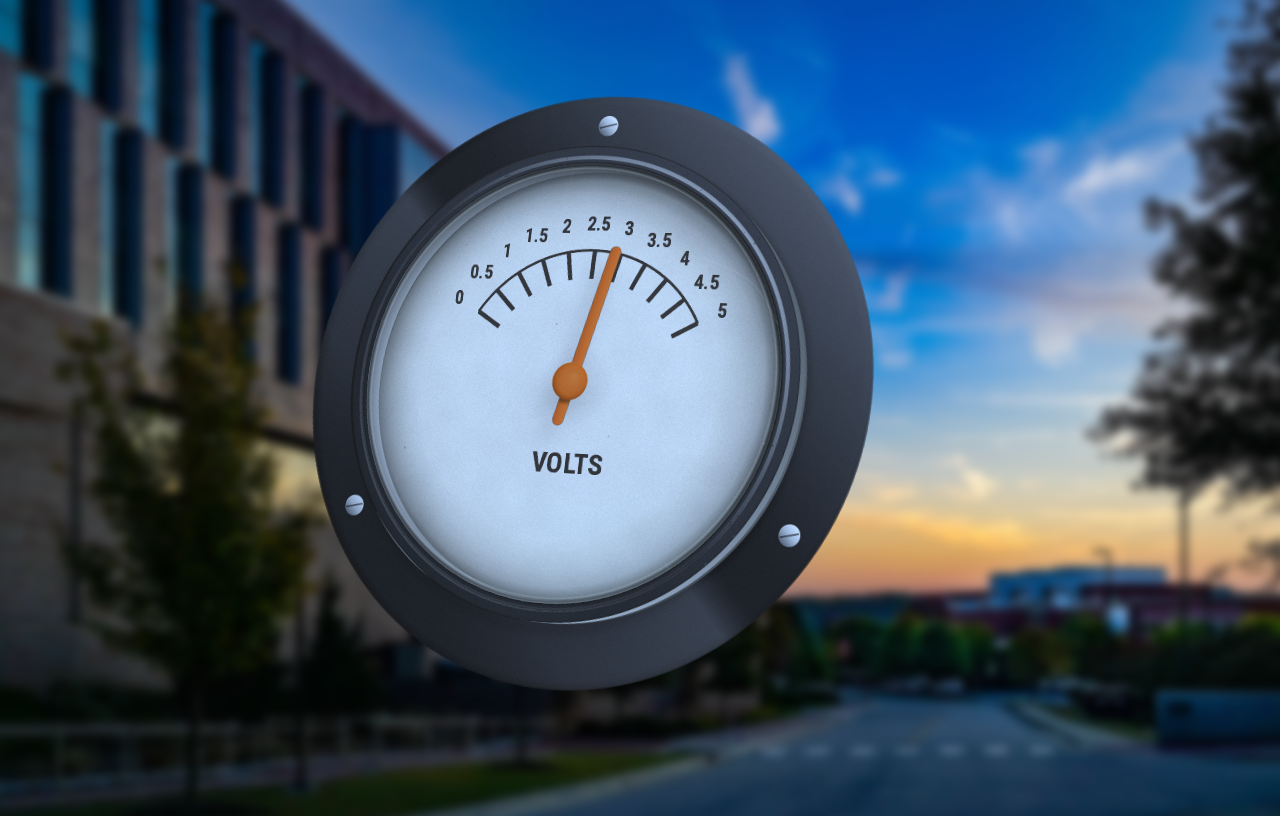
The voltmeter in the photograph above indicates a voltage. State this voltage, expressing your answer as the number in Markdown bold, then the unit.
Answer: **3** V
